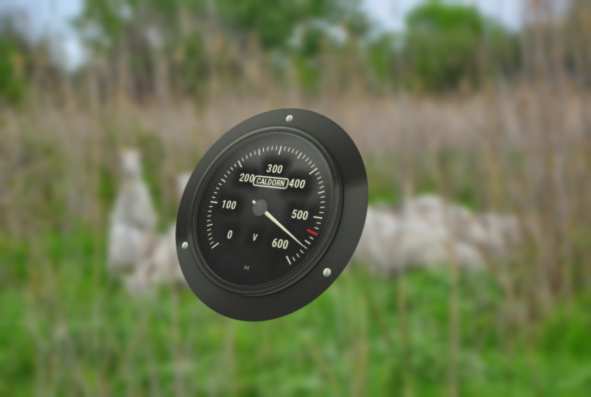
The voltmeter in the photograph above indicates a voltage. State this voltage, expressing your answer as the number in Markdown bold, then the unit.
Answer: **560** V
